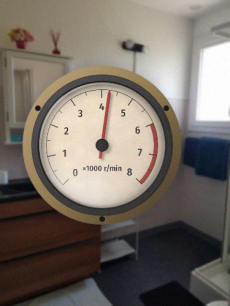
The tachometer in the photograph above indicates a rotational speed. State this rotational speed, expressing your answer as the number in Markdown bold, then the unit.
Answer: **4250** rpm
